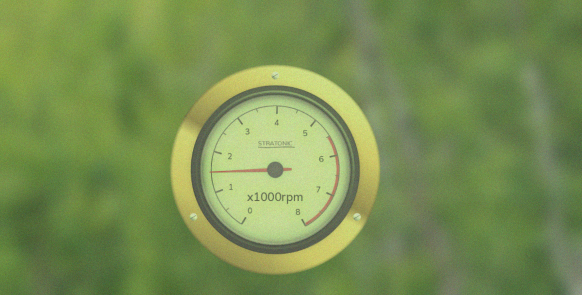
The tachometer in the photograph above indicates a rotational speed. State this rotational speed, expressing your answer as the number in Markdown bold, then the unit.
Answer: **1500** rpm
